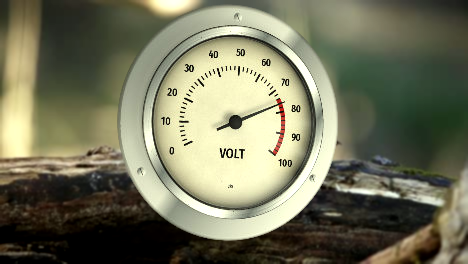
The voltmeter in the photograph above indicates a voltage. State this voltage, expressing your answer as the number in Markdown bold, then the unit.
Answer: **76** V
